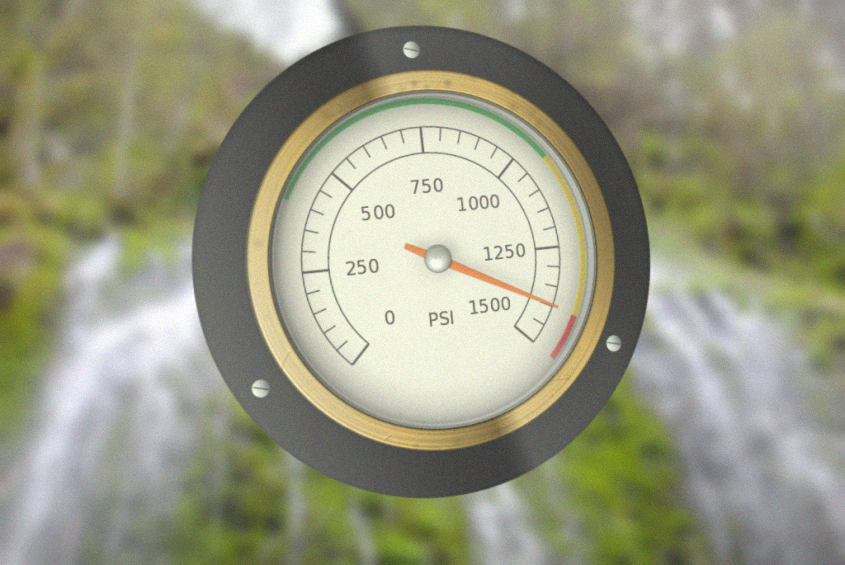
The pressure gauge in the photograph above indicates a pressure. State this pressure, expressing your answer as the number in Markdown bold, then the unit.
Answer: **1400** psi
